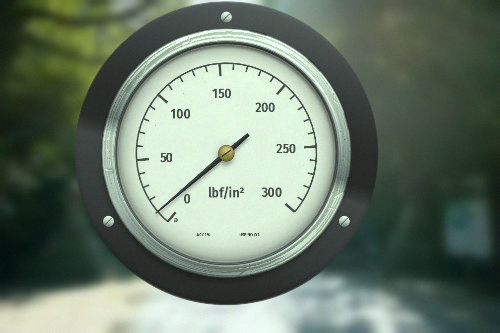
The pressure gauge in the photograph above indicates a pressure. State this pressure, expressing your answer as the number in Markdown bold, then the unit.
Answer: **10** psi
